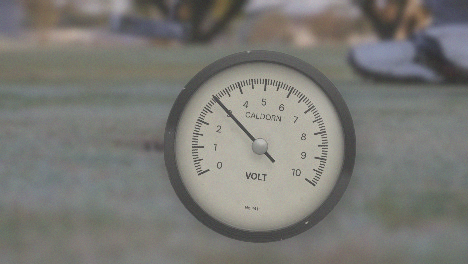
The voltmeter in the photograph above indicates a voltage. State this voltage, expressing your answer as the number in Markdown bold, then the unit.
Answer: **3** V
